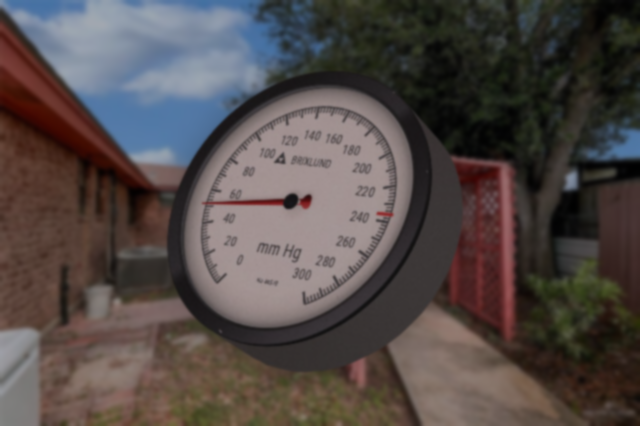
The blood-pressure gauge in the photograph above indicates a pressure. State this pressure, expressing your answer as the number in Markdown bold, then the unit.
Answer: **50** mmHg
